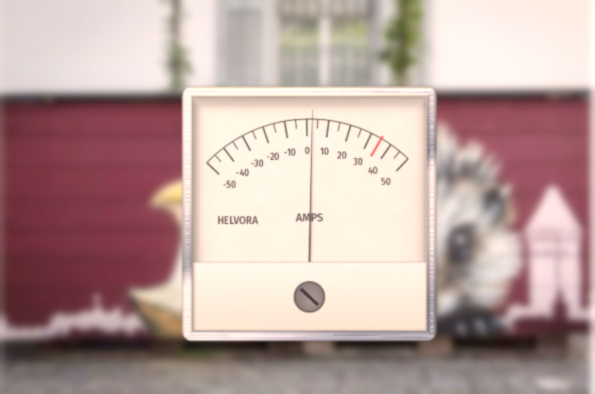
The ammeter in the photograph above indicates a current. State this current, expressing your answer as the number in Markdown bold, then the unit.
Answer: **2.5** A
